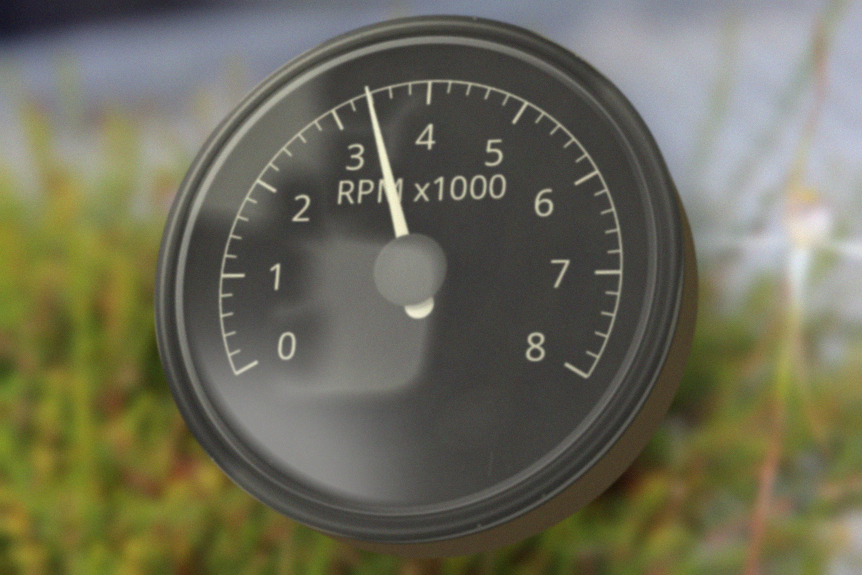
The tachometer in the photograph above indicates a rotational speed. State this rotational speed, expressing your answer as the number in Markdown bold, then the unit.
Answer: **3400** rpm
